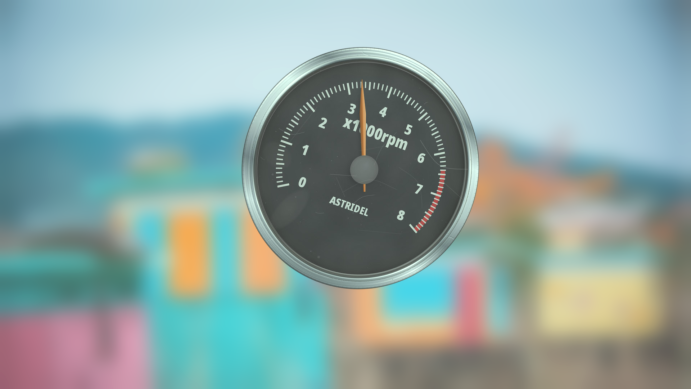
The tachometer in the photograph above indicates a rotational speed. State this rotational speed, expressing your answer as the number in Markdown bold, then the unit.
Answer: **3300** rpm
